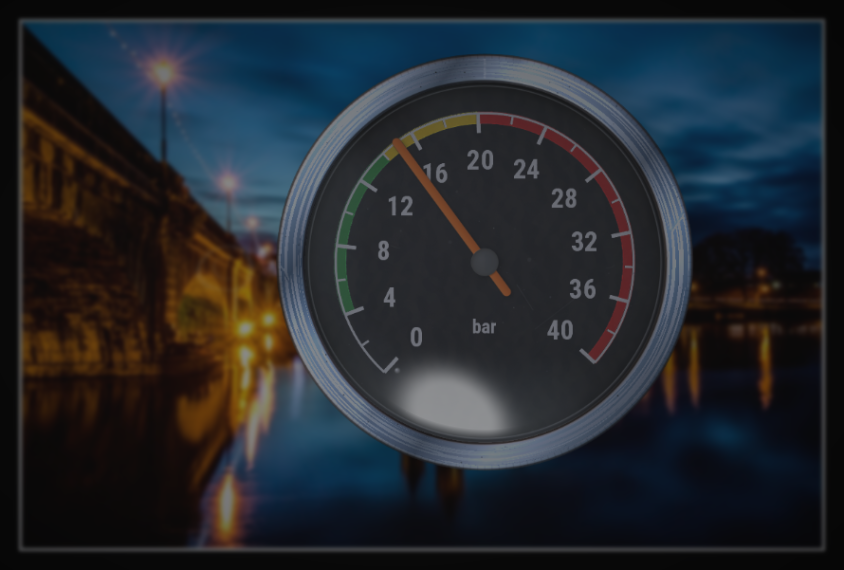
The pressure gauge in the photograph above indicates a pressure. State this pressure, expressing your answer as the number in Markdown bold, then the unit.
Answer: **15** bar
